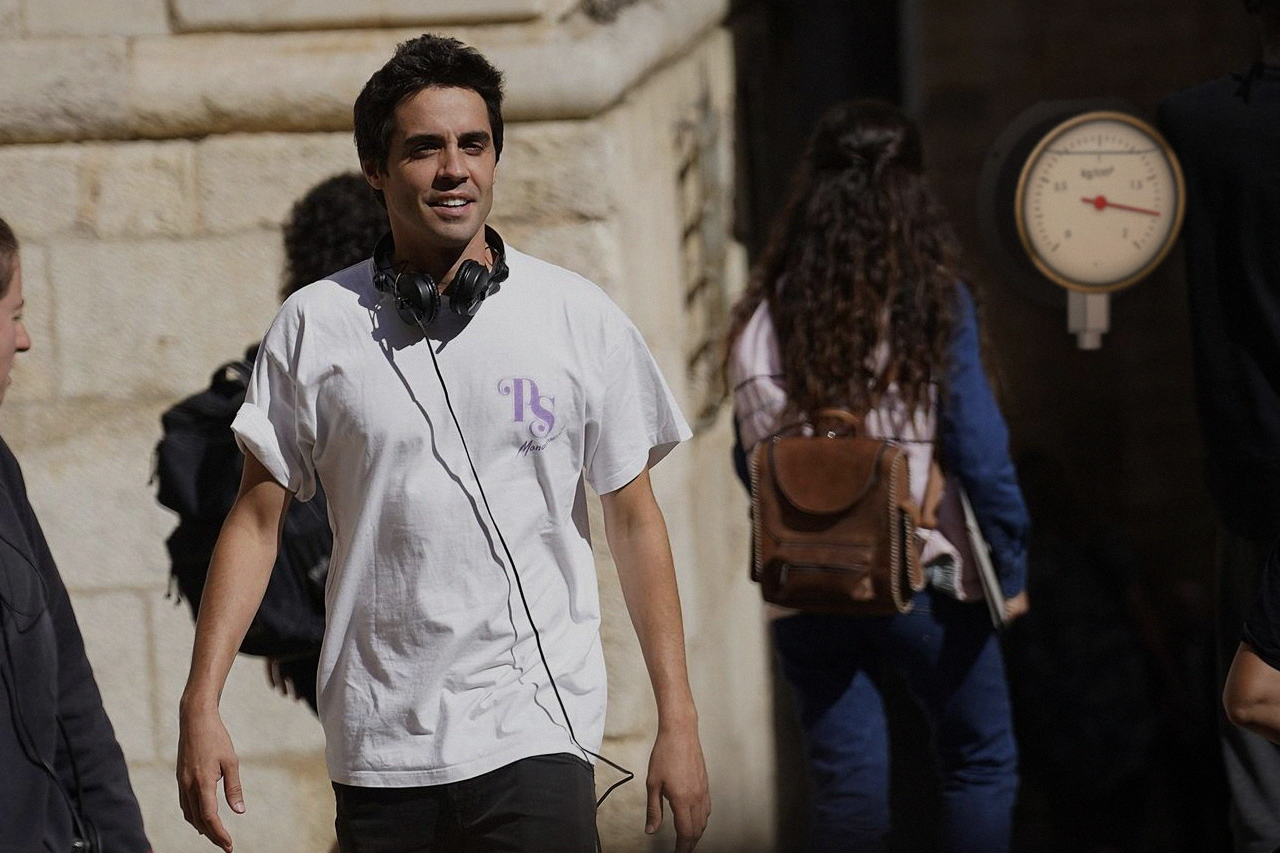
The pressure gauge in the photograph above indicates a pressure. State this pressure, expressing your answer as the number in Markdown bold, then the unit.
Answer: **1.75** kg/cm²
